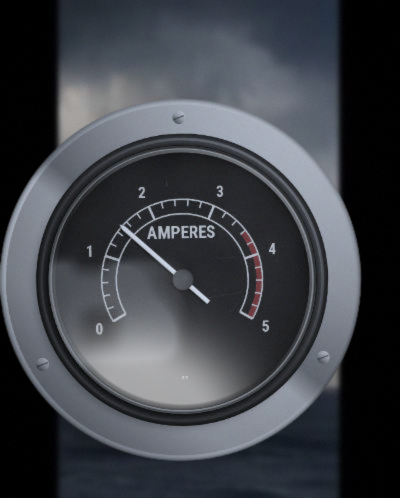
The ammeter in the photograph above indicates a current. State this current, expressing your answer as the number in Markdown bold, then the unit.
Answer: **1.5** A
